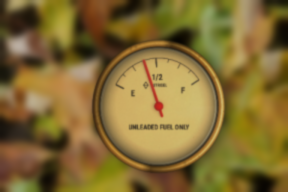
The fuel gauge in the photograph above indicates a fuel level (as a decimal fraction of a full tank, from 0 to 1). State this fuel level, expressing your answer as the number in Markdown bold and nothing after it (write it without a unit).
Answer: **0.375**
